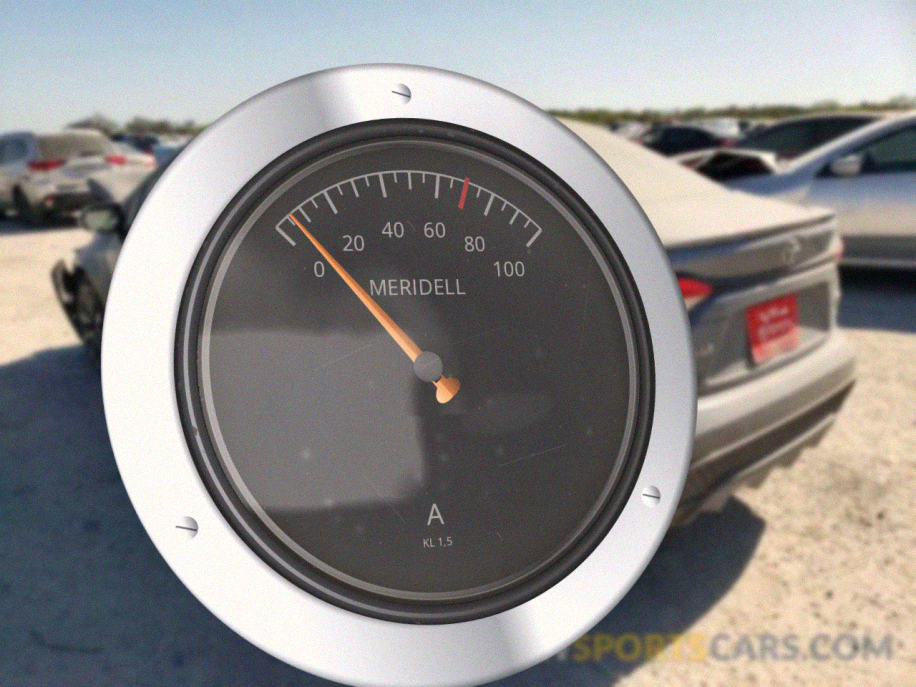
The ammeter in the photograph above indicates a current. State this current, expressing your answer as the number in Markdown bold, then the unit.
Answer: **5** A
